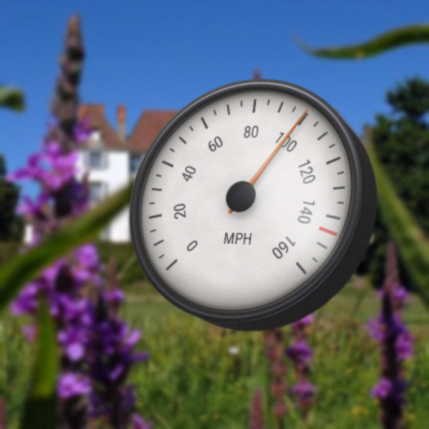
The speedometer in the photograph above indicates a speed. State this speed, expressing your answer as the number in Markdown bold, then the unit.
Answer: **100** mph
